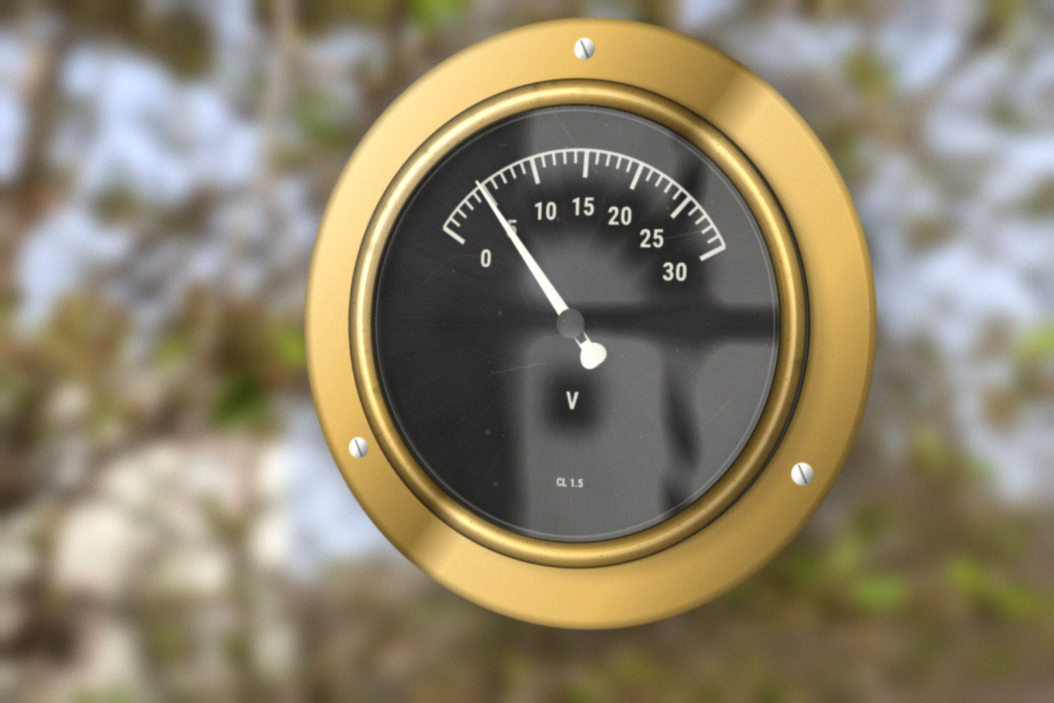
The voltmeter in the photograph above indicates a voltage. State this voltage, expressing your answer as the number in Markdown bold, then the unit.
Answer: **5** V
